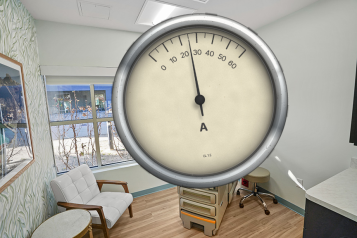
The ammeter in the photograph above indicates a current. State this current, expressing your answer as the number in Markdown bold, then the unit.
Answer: **25** A
